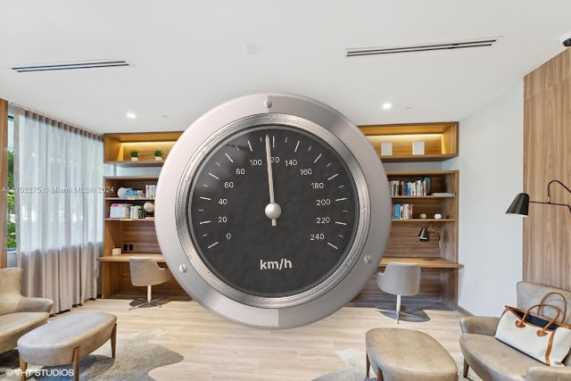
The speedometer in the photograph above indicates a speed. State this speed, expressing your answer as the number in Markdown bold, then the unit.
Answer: **115** km/h
